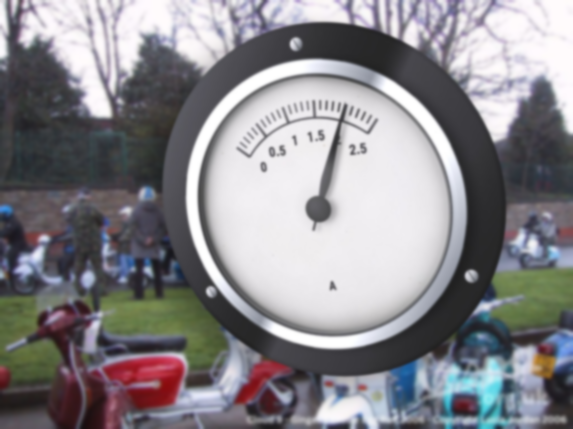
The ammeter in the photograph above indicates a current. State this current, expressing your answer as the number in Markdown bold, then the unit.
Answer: **2** A
